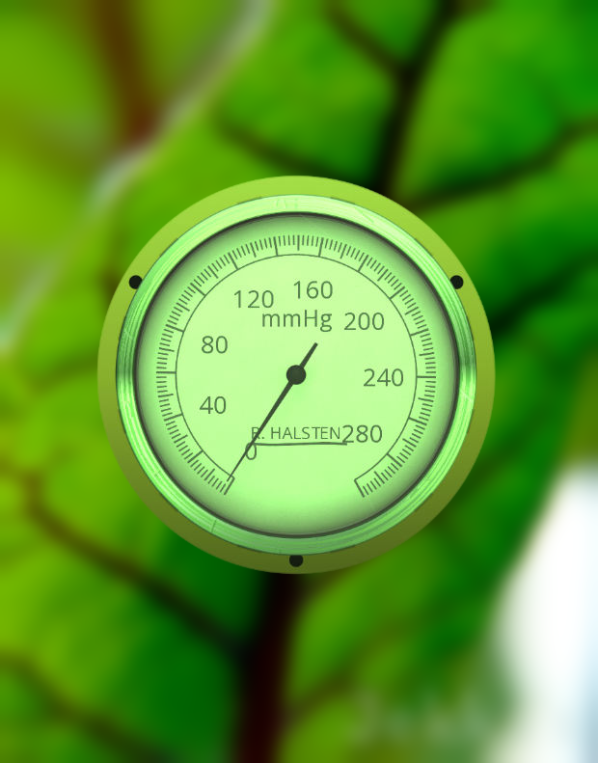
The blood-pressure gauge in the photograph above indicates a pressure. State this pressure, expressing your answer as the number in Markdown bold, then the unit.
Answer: **2** mmHg
